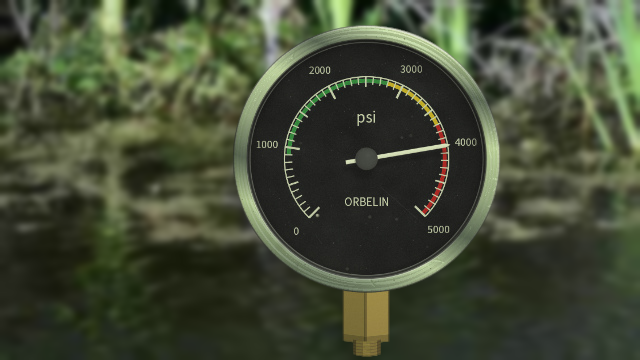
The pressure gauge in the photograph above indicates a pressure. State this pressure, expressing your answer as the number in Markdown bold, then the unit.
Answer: **4000** psi
